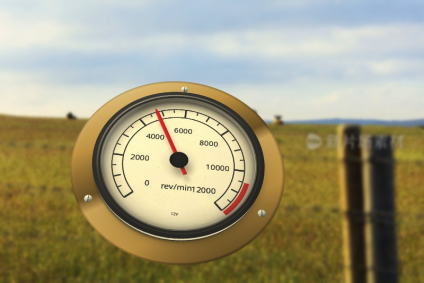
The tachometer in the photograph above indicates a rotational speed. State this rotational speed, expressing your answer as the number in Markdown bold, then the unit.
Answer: **4750** rpm
